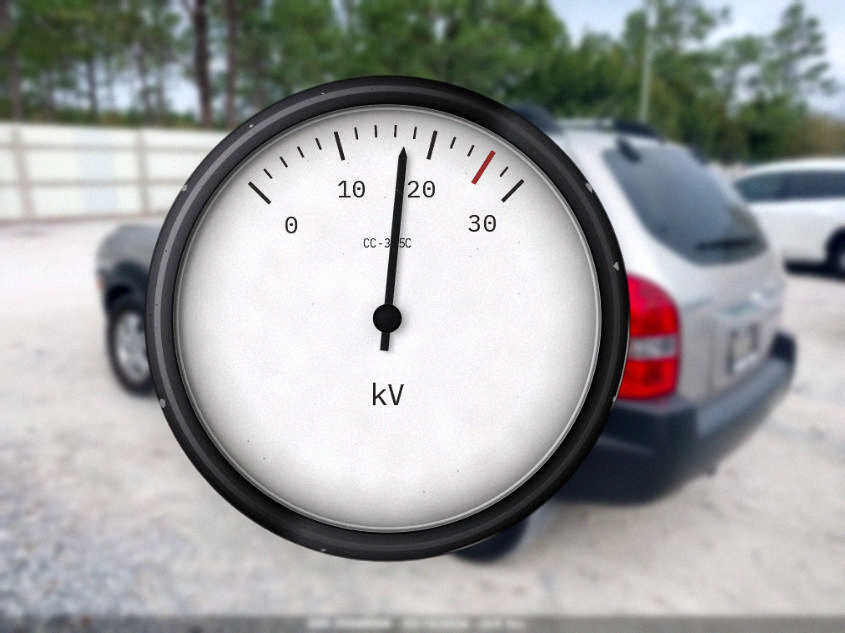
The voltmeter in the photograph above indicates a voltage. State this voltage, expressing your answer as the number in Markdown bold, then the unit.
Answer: **17** kV
